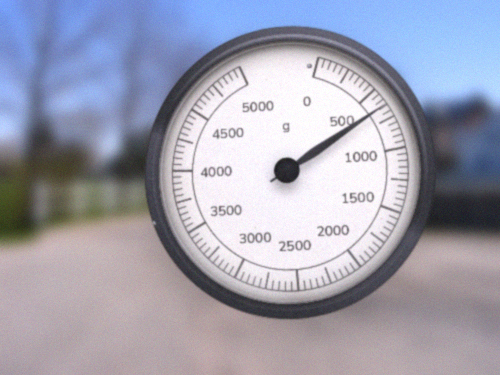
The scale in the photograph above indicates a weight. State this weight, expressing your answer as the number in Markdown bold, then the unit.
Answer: **650** g
